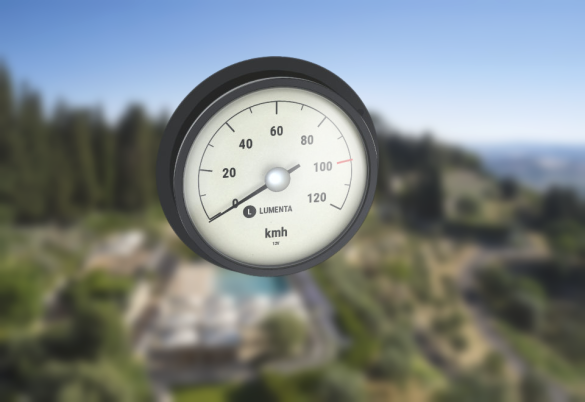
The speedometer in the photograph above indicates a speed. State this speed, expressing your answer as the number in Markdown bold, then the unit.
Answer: **0** km/h
